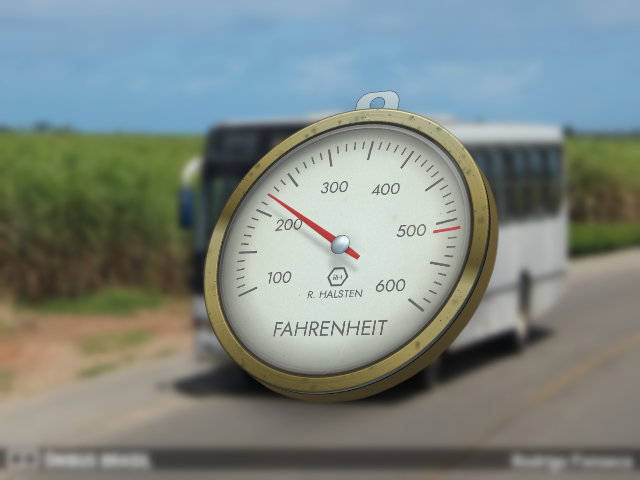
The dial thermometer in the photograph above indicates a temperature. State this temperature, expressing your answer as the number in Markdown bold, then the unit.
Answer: **220** °F
